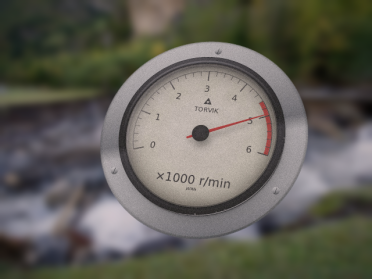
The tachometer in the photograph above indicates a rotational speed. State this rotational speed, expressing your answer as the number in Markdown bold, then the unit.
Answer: **5000** rpm
